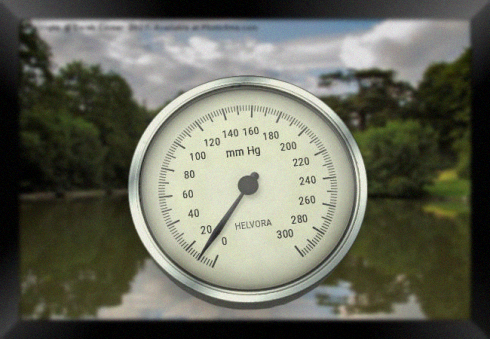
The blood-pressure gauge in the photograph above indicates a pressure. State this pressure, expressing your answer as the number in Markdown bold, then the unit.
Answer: **10** mmHg
